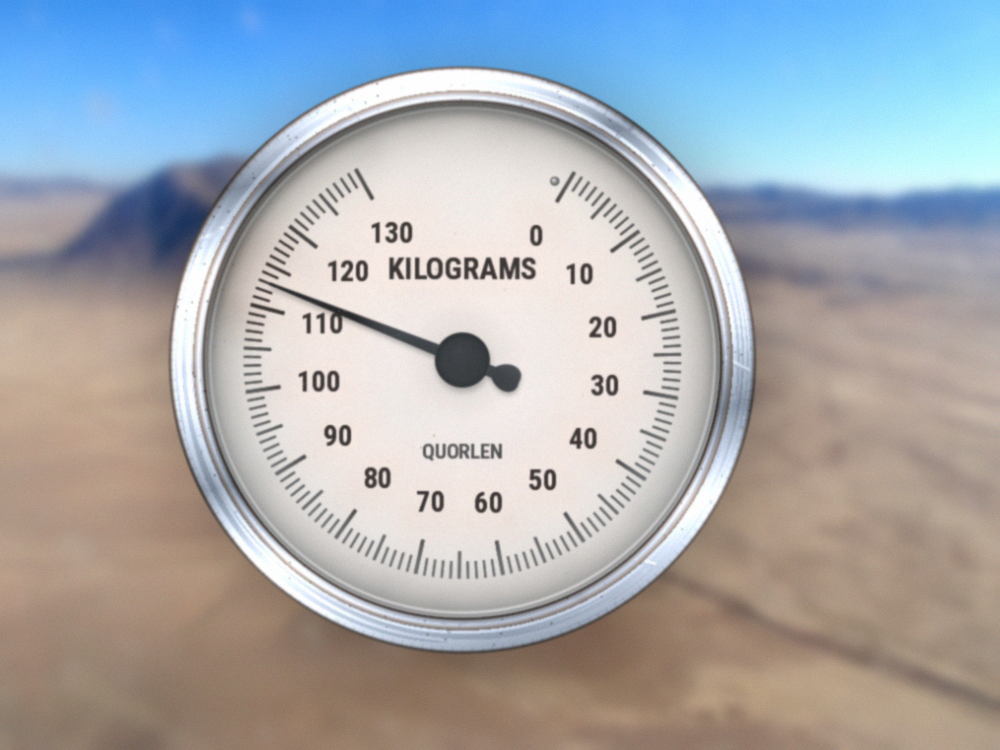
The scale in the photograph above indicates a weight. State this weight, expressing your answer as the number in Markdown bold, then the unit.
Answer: **113** kg
